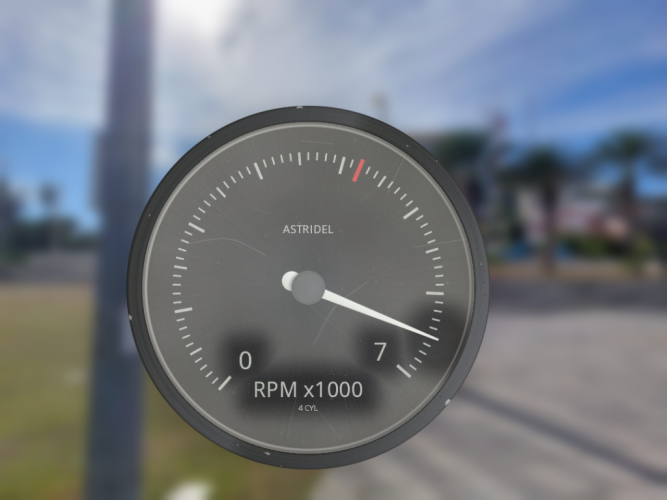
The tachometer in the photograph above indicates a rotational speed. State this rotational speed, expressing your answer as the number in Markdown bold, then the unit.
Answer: **6500** rpm
